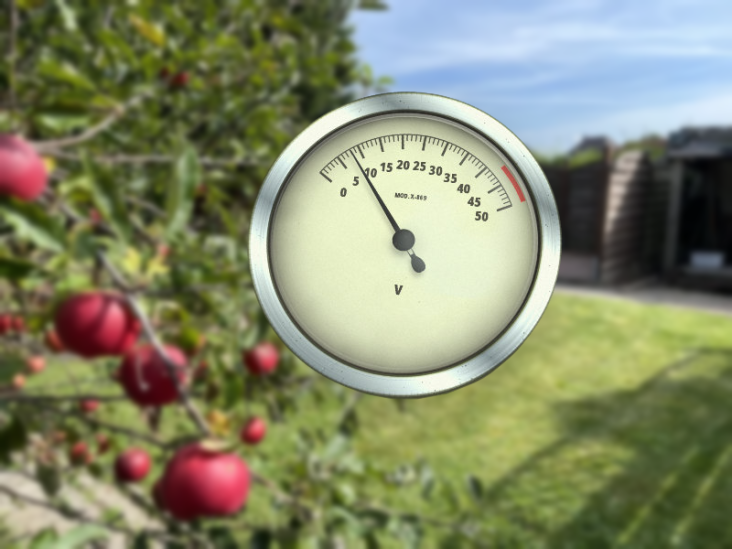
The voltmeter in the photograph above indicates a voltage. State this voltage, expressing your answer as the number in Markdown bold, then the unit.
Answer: **8** V
